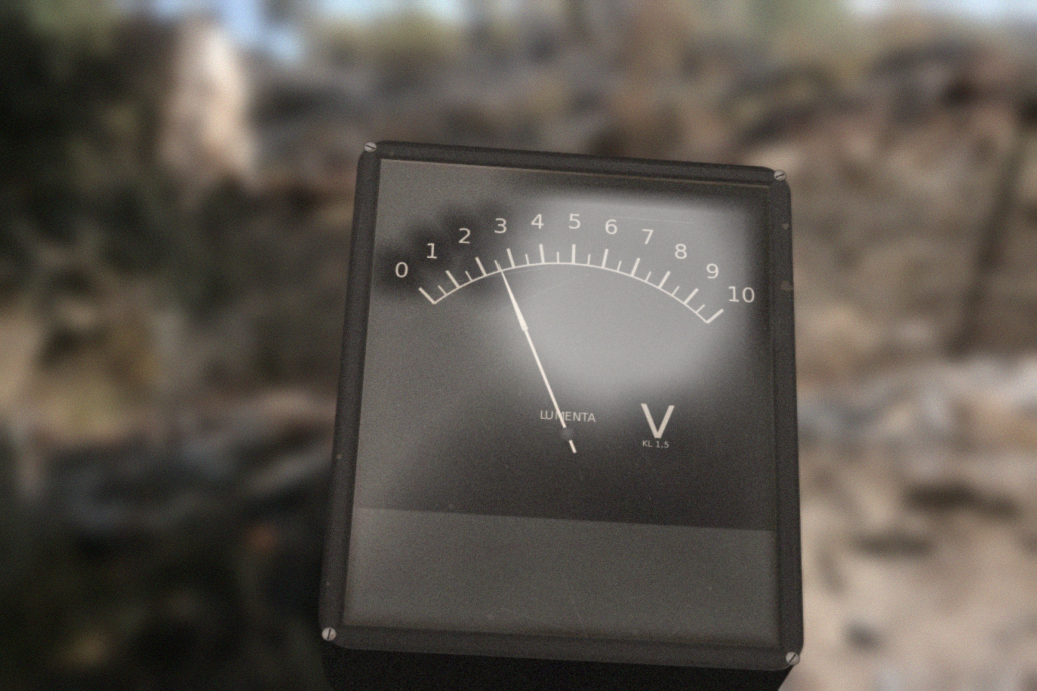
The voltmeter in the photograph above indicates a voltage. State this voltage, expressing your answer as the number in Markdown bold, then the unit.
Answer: **2.5** V
